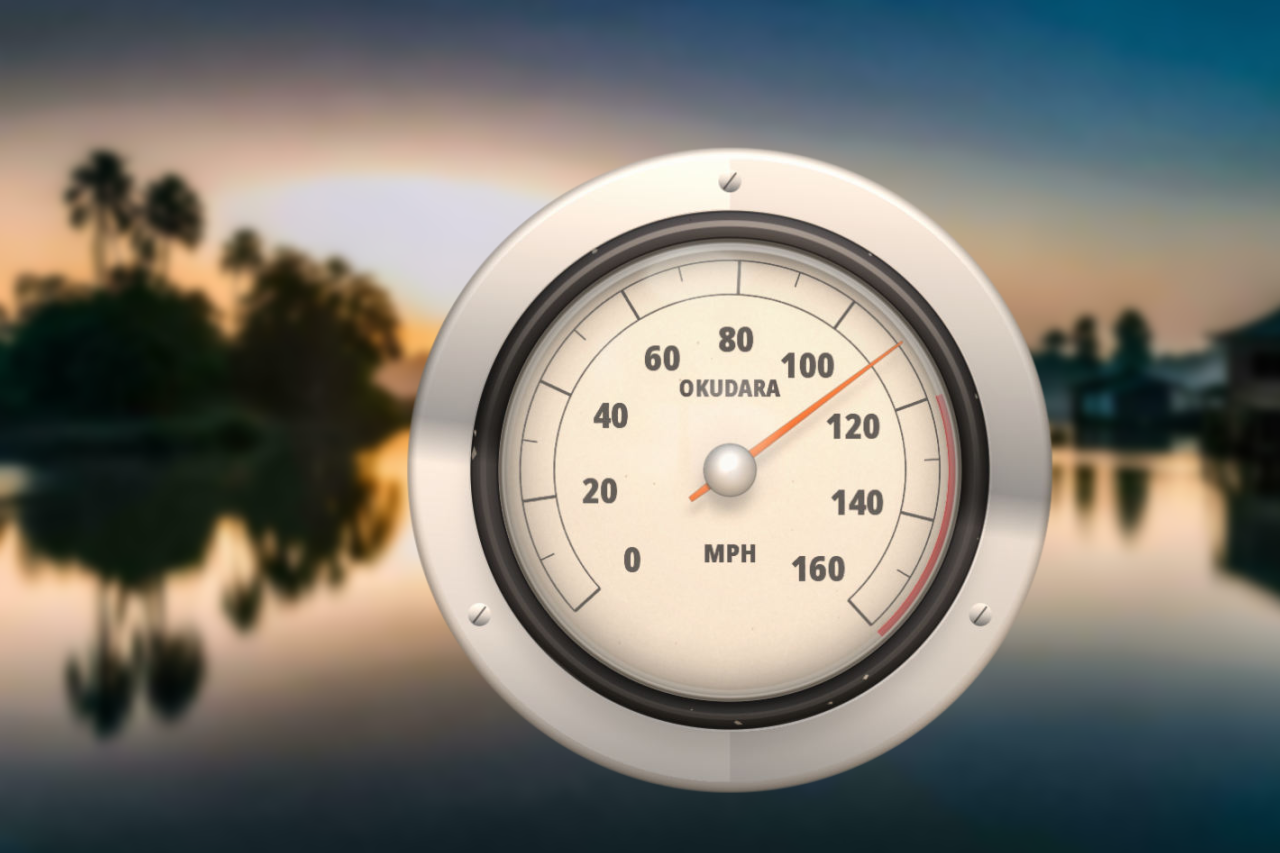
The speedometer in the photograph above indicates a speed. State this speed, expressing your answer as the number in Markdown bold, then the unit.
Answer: **110** mph
